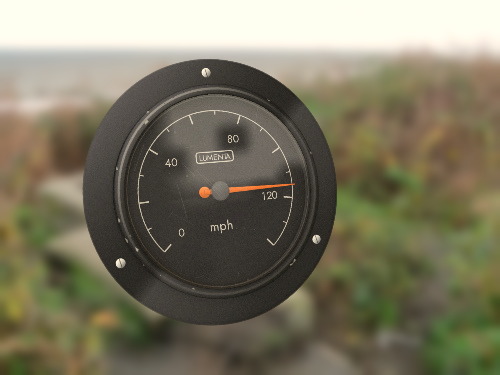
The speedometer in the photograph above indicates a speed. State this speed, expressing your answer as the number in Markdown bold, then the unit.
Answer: **115** mph
